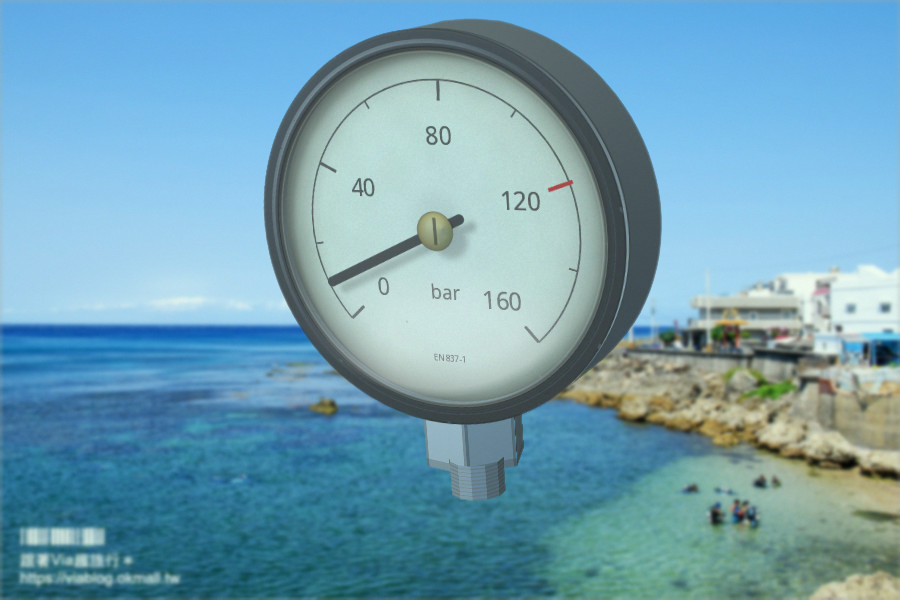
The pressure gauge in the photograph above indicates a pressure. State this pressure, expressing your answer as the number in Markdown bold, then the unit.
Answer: **10** bar
